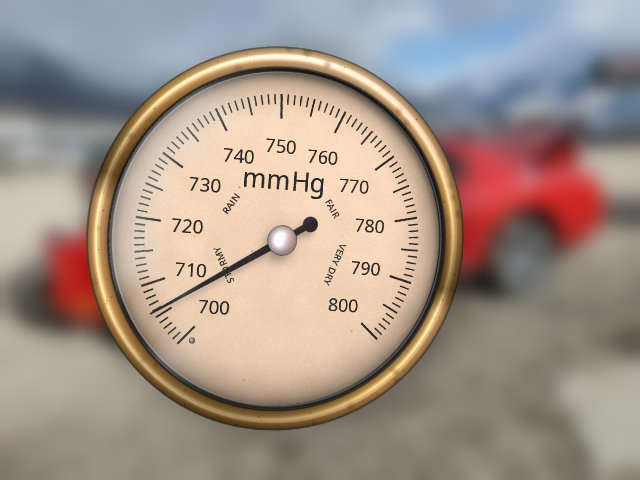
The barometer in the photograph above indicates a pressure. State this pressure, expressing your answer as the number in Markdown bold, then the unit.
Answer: **706** mmHg
